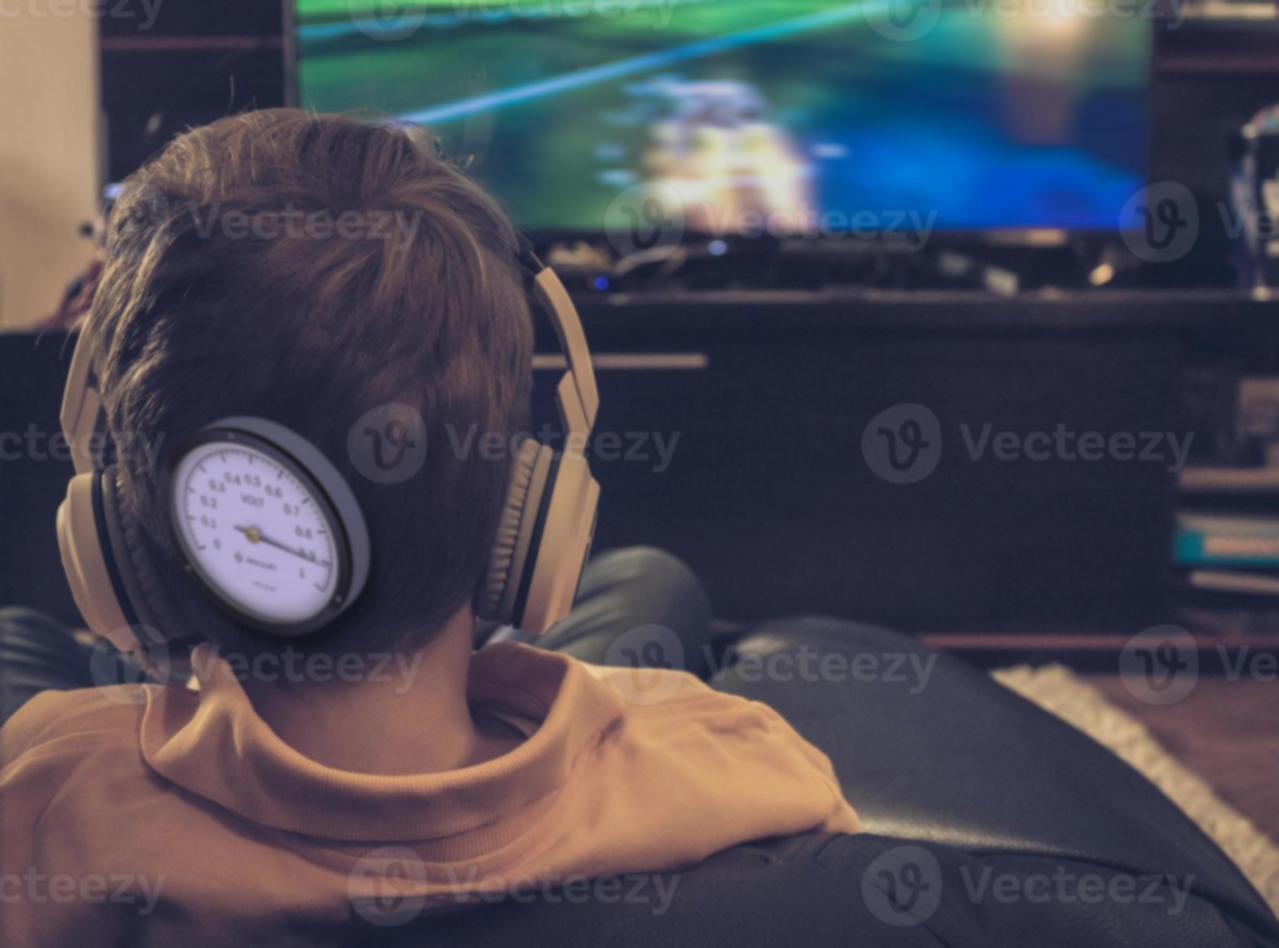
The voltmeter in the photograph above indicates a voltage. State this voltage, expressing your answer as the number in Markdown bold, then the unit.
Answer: **0.9** V
